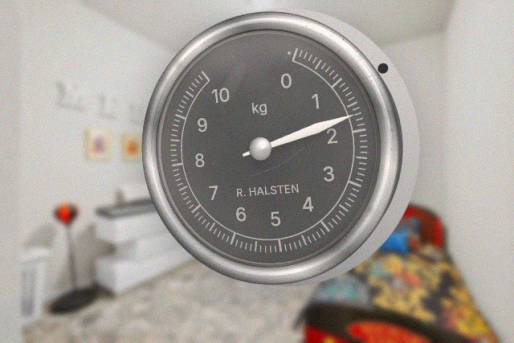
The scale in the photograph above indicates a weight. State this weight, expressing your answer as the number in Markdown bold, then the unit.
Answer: **1.7** kg
